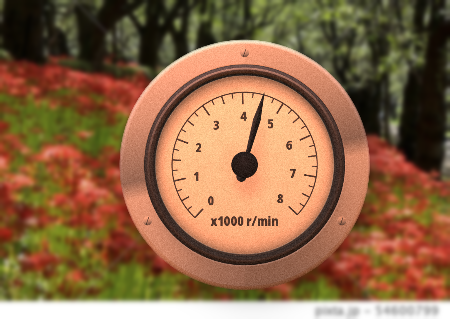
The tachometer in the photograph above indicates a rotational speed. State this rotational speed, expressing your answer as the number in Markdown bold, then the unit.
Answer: **4500** rpm
